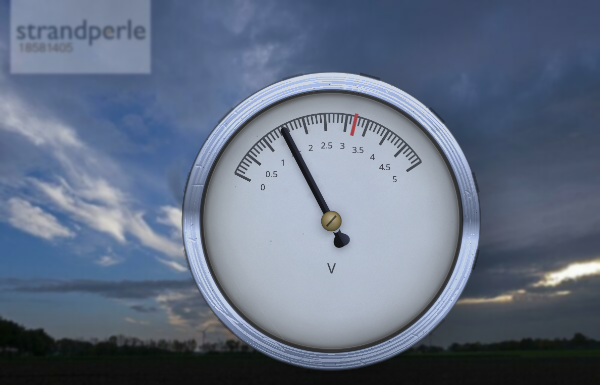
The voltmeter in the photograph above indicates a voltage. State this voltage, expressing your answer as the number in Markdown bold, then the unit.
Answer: **1.5** V
